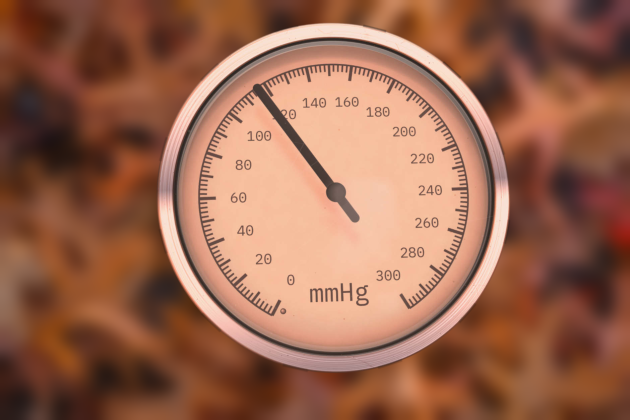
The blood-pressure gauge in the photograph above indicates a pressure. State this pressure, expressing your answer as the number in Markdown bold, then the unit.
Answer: **116** mmHg
